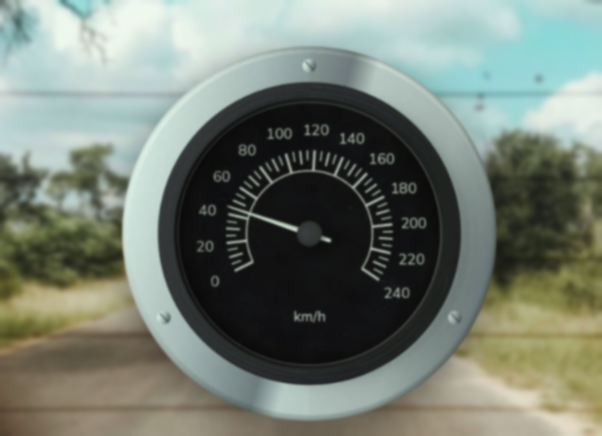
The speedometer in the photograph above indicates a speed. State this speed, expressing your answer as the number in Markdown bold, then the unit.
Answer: **45** km/h
